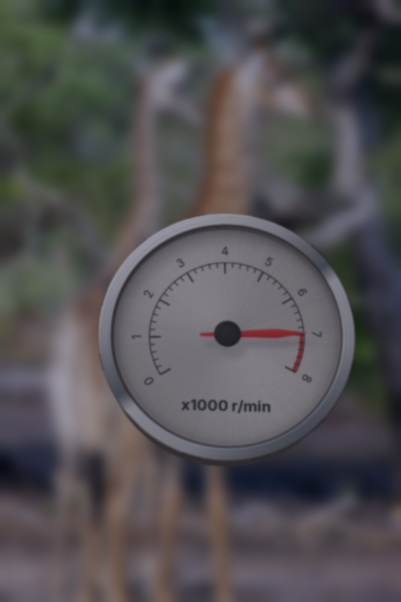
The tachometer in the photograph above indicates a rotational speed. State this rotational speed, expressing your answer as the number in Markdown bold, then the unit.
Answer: **7000** rpm
